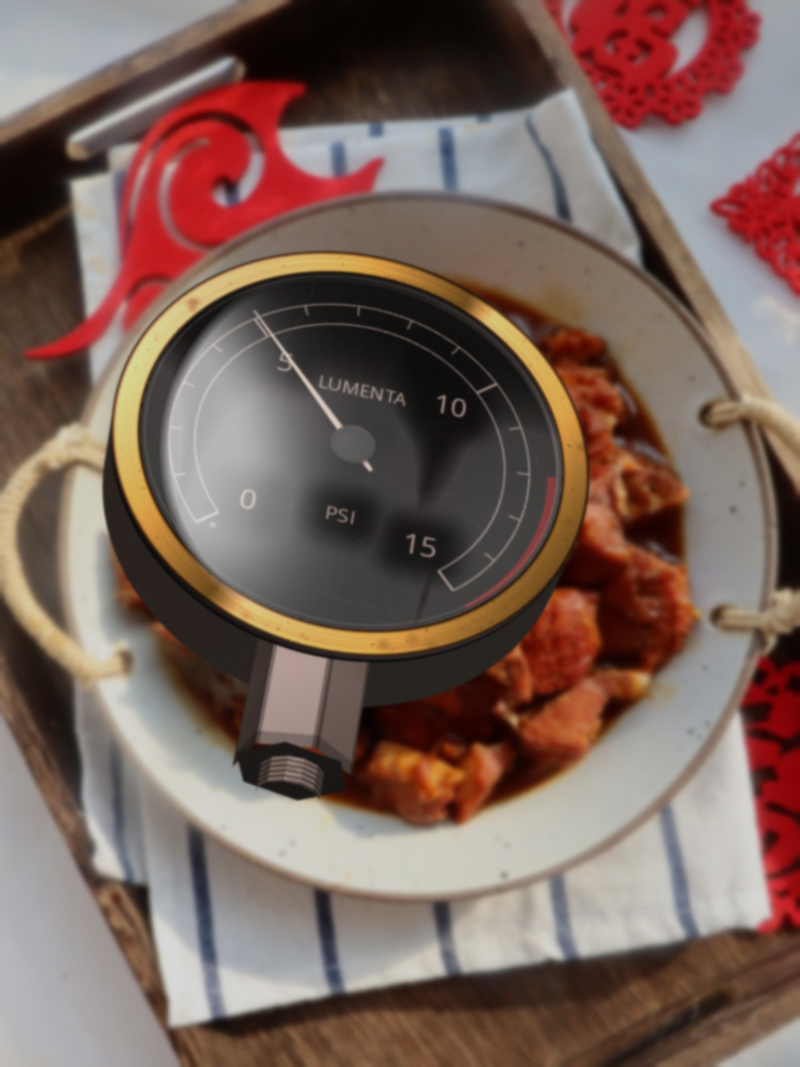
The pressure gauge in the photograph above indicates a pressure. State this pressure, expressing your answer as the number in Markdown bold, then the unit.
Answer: **5** psi
